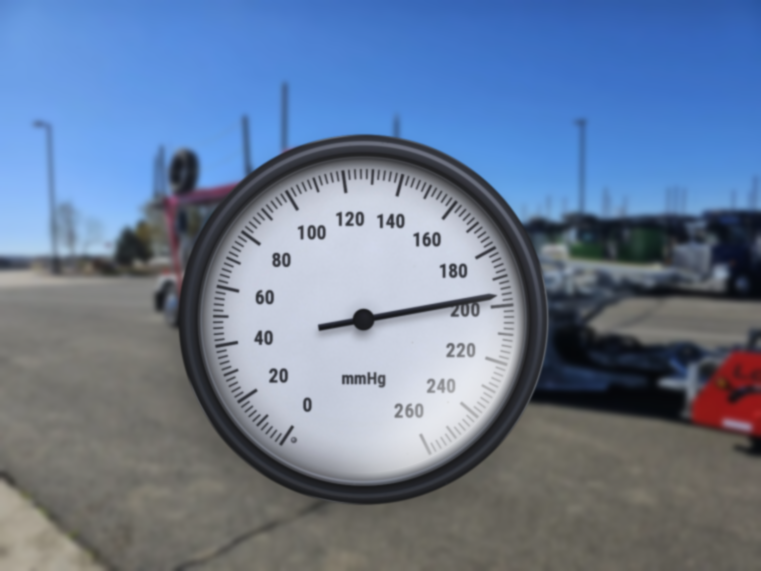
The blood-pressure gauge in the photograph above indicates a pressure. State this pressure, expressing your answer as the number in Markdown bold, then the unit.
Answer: **196** mmHg
